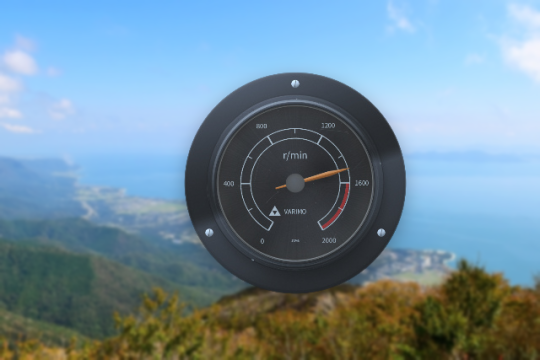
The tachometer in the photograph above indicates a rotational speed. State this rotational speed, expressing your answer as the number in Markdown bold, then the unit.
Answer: **1500** rpm
